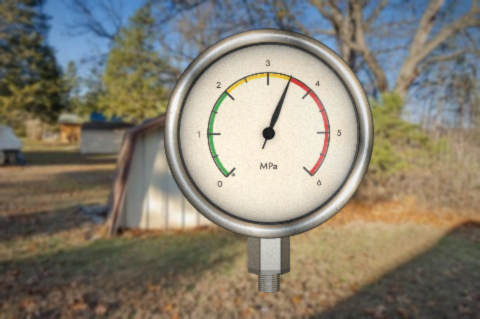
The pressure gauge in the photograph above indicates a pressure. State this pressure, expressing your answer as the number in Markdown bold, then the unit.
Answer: **3.5** MPa
